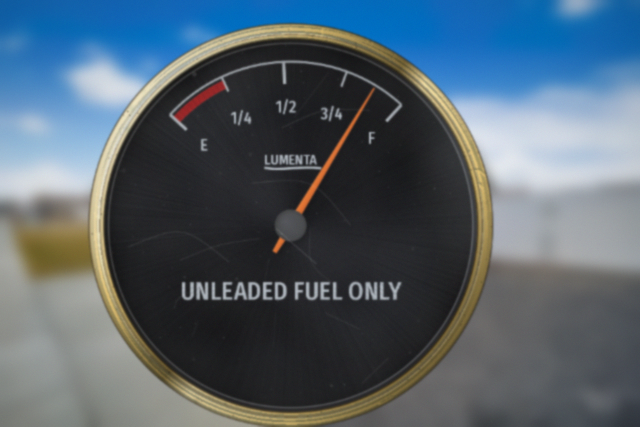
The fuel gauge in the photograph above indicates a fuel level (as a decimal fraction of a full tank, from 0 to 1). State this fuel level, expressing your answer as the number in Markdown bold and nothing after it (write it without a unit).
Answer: **0.875**
